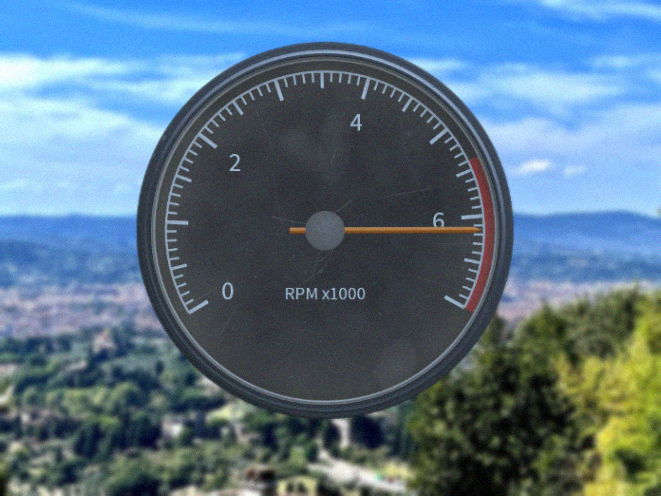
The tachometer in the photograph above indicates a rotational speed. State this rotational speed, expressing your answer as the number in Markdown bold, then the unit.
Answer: **6150** rpm
